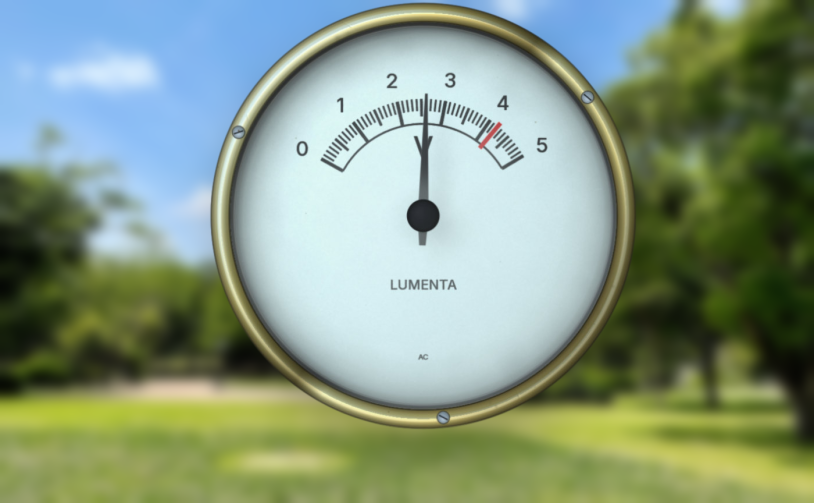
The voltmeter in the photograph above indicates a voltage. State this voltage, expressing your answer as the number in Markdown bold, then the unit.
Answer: **2.6** V
